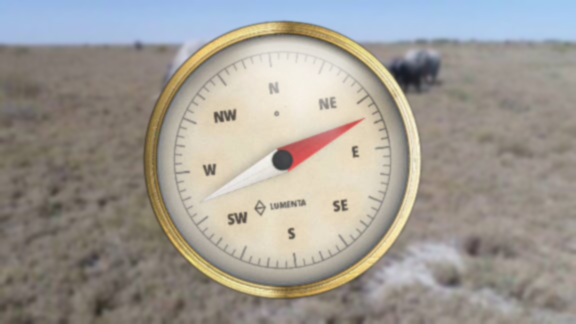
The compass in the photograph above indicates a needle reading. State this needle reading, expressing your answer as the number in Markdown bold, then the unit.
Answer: **70** °
